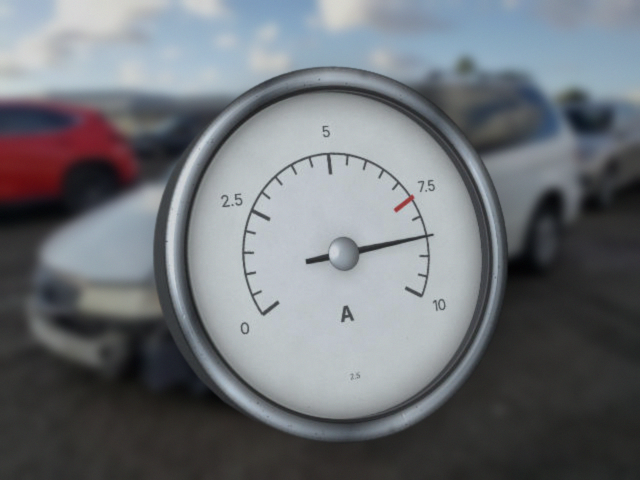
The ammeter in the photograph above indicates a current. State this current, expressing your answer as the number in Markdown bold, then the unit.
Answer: **8.5** A
